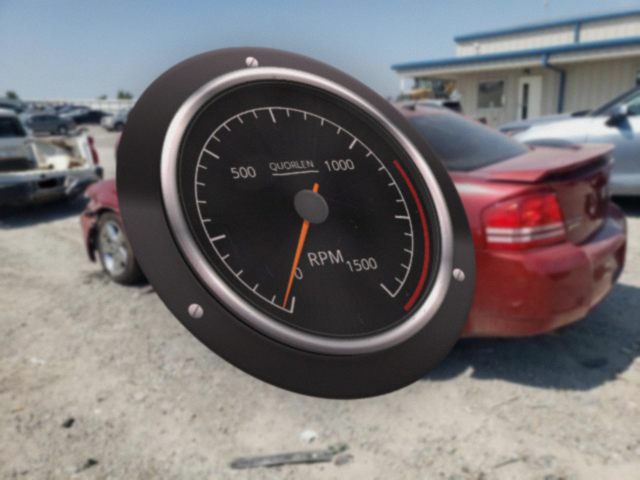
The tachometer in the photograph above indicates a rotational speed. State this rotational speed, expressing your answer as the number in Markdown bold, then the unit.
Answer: **25** rpm
